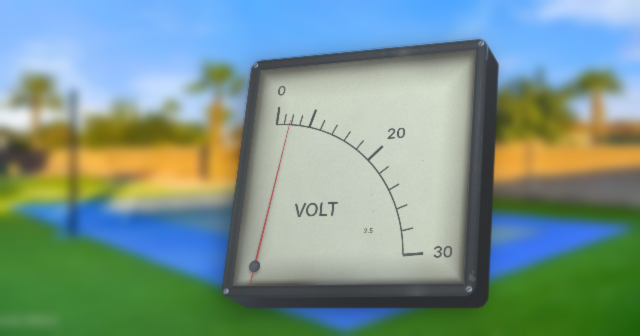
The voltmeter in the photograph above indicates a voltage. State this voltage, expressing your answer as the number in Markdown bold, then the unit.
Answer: **6** V
